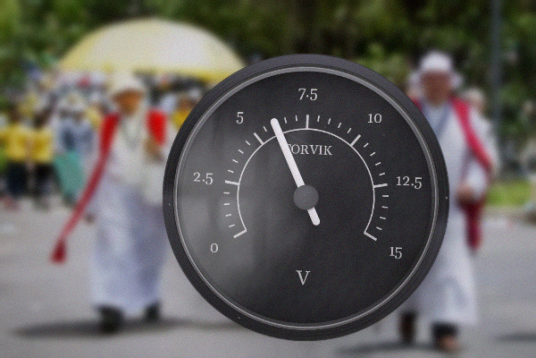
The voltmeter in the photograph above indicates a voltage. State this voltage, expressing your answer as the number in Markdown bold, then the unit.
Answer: **6** V
